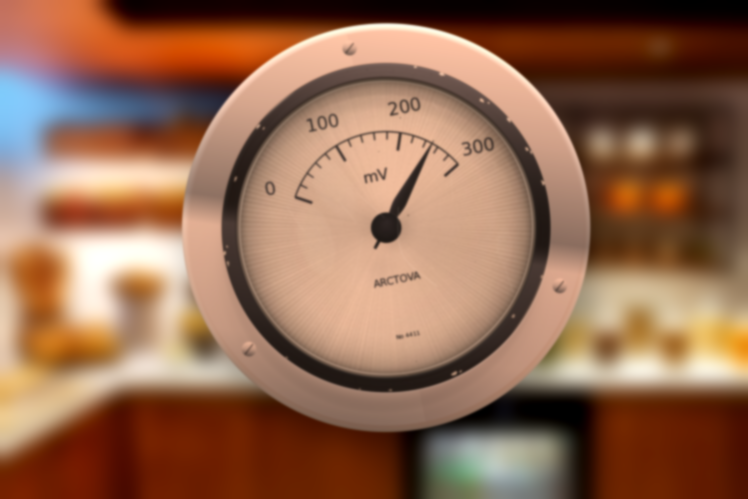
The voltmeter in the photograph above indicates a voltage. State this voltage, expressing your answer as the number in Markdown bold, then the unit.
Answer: **250** mV
